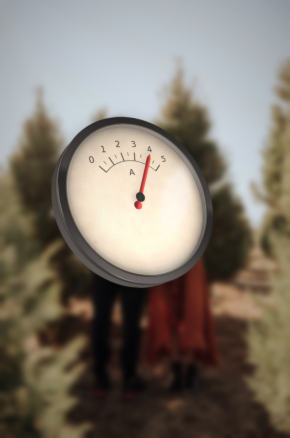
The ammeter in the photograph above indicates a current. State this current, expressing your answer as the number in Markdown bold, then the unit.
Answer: **4** A
